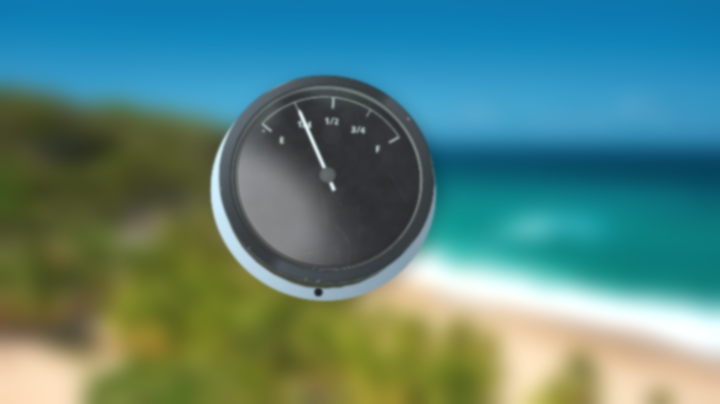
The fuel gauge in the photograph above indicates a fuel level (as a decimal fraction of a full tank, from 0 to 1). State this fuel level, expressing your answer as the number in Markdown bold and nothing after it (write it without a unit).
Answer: **0.25**
